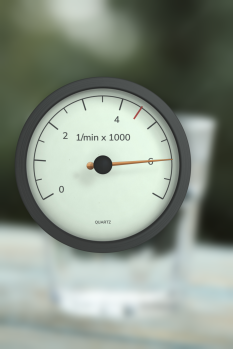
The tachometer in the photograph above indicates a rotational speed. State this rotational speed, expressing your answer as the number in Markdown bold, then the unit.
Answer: **6000** rpm
